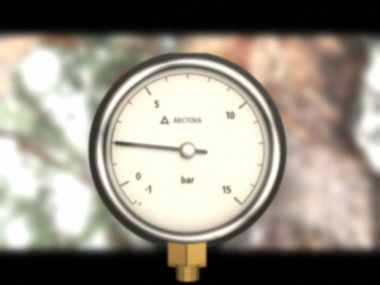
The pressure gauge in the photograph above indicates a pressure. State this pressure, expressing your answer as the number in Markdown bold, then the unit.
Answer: **2** bar
